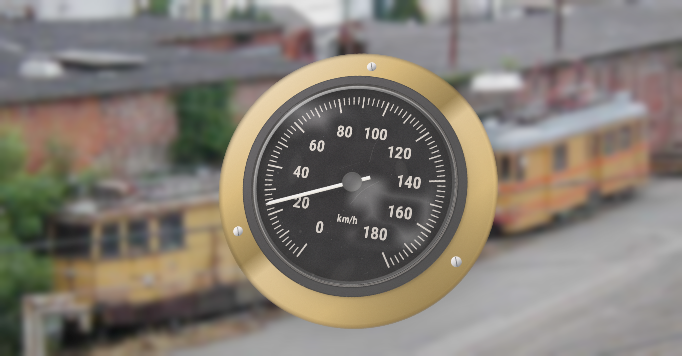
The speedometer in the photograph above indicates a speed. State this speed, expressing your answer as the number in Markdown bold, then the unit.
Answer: **24** km/h
